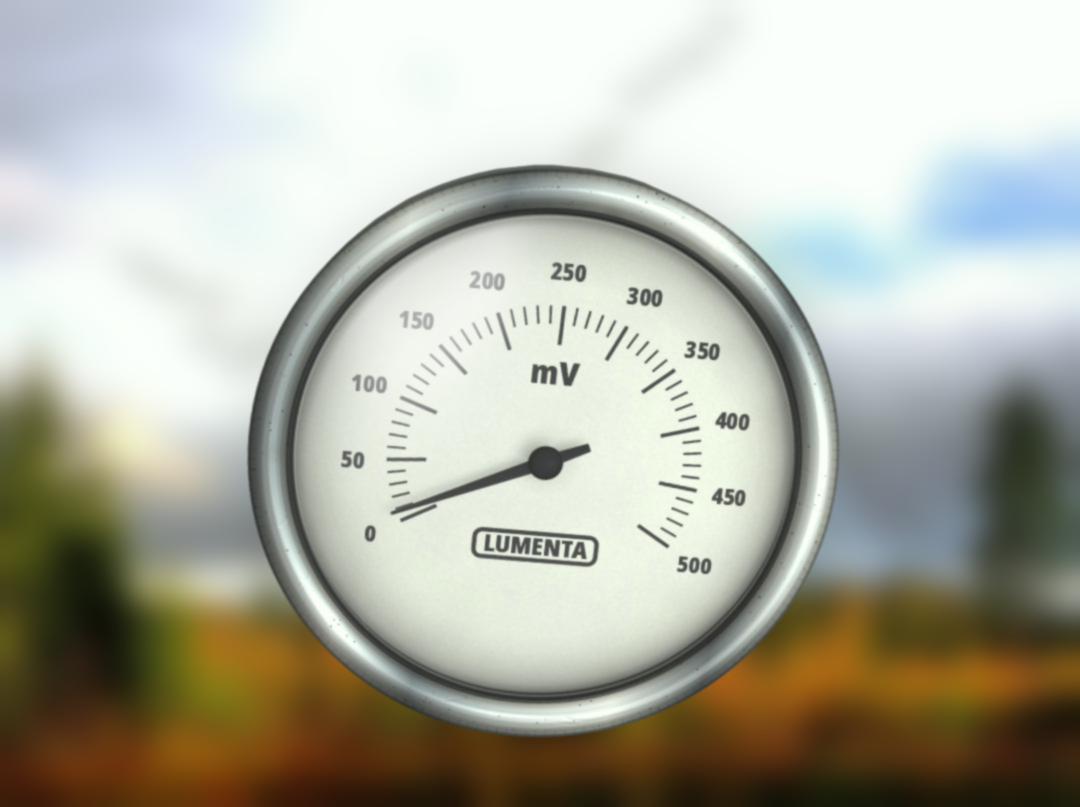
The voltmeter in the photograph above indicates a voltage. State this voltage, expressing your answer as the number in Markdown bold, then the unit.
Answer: **10** mV
